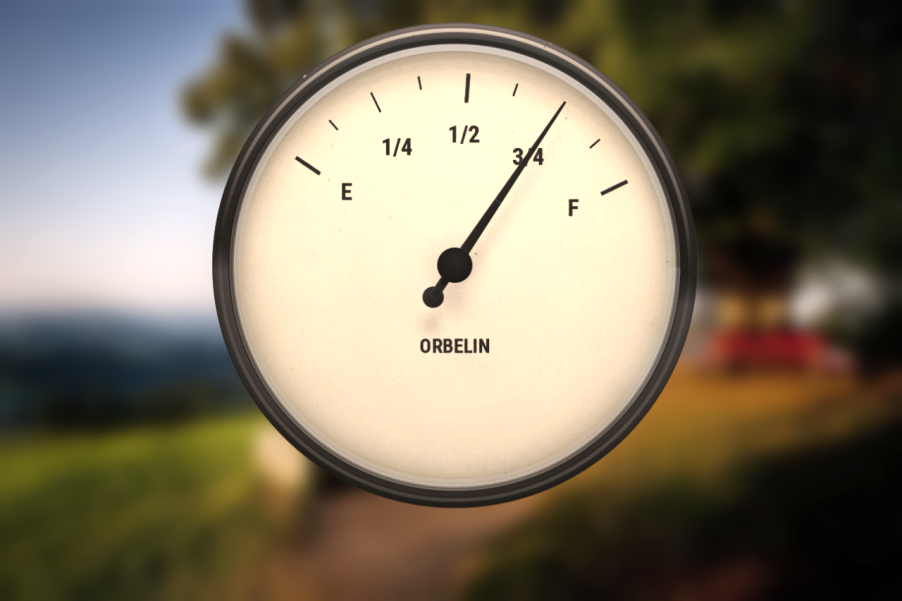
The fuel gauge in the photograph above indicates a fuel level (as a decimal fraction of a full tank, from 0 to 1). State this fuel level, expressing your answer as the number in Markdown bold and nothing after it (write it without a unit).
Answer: **0.75**
